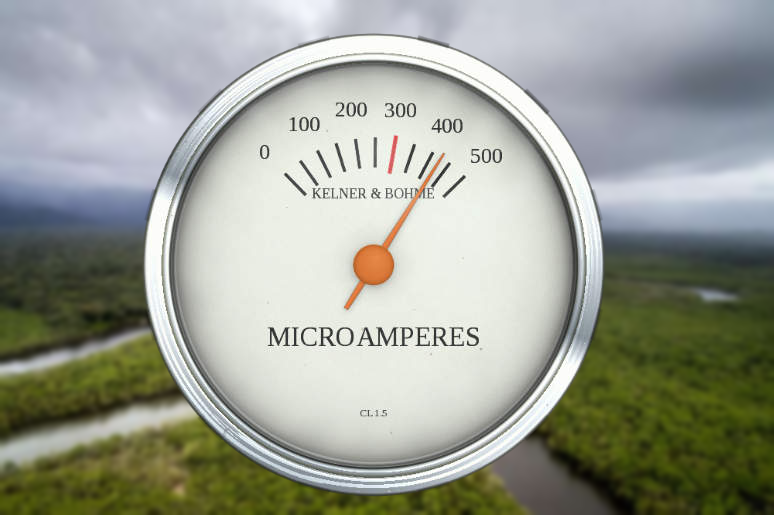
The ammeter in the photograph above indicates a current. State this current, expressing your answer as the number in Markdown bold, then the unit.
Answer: **425** µA
